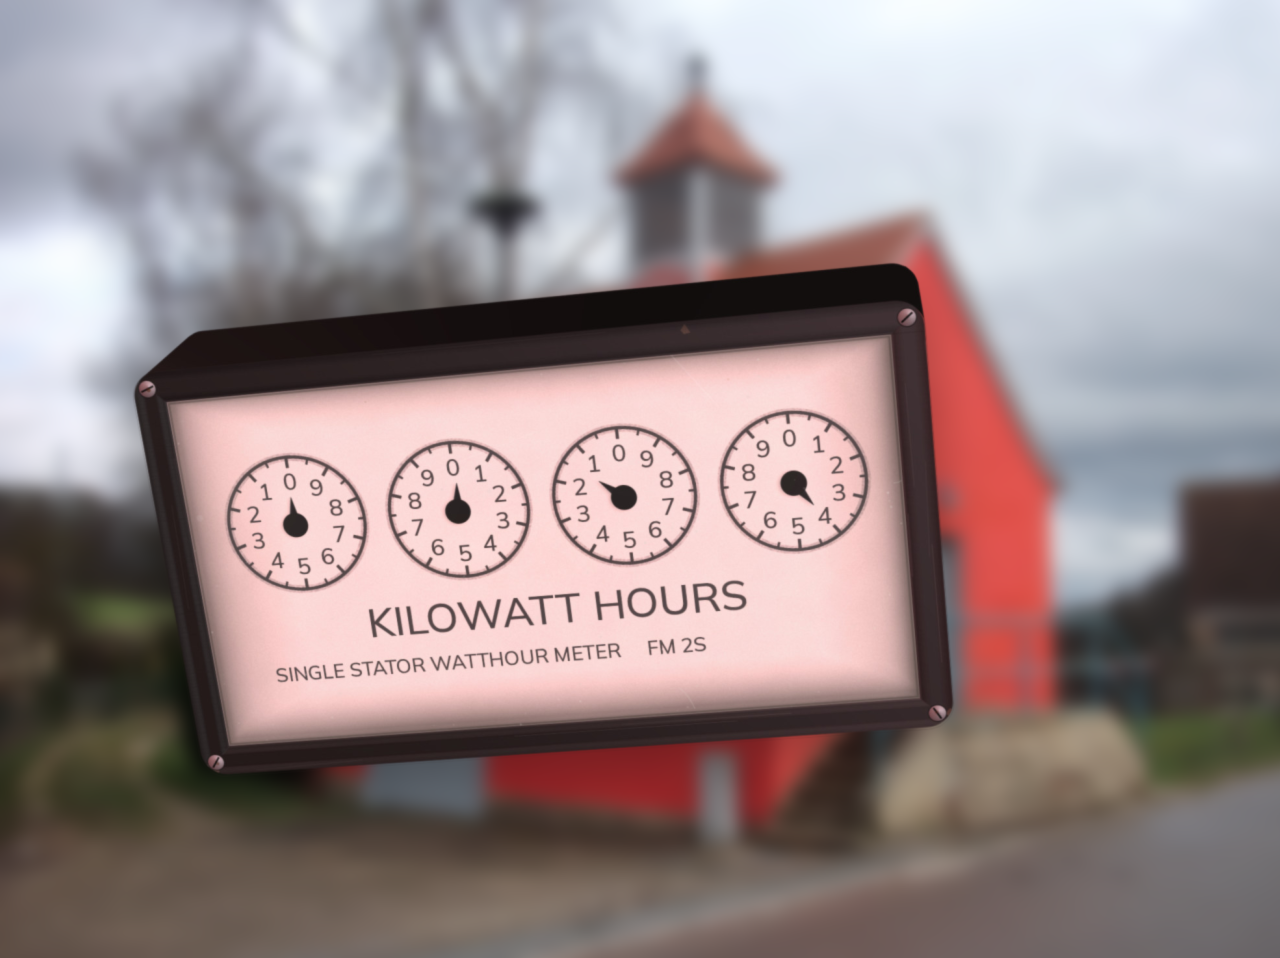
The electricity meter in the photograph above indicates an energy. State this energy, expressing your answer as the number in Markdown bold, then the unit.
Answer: **14** kWh
